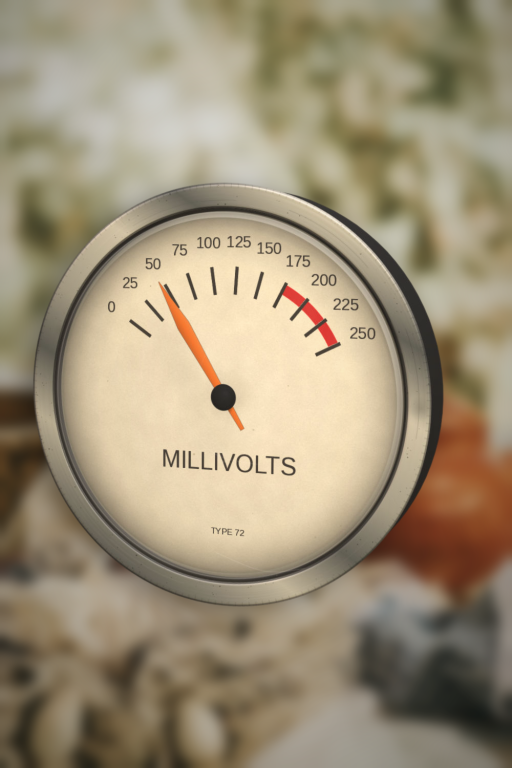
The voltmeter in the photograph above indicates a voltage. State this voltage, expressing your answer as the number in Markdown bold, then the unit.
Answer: **50** mV
